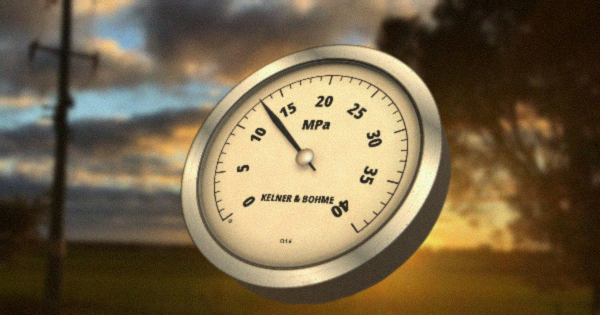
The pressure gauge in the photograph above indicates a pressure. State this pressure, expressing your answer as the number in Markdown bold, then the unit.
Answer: **13** MPa
